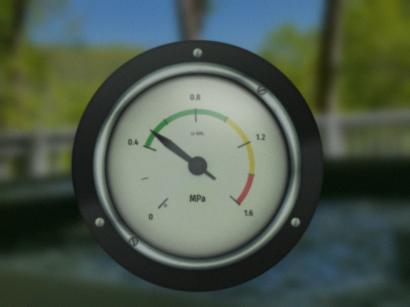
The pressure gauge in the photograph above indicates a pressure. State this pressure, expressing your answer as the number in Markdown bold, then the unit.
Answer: **0.5** MPa
